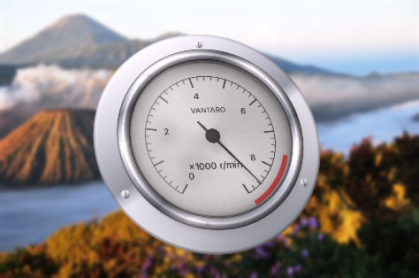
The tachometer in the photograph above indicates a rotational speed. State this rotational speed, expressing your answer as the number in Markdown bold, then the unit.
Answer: **8600** rpm
